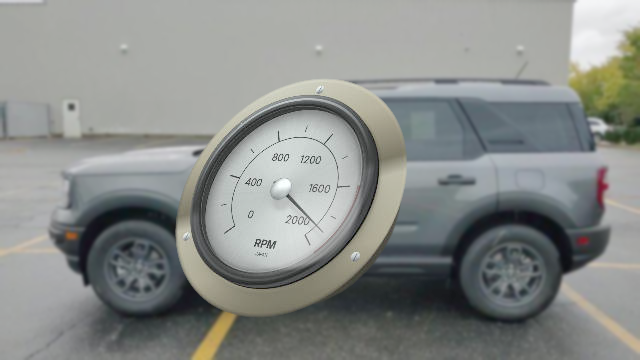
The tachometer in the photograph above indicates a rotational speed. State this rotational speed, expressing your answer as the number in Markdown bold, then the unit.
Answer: **1900** rpm
